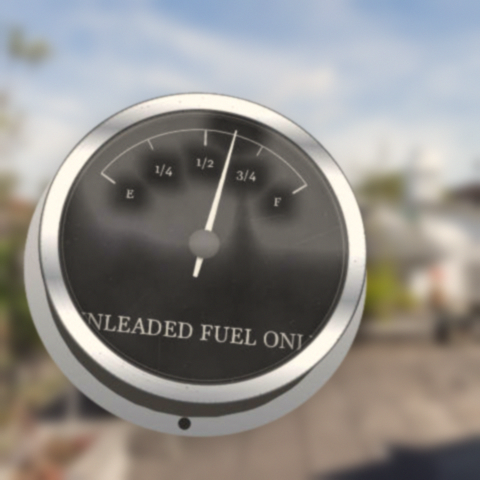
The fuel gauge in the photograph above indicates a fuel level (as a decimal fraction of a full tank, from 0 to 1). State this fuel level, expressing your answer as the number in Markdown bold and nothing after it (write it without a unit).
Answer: **0.625**
